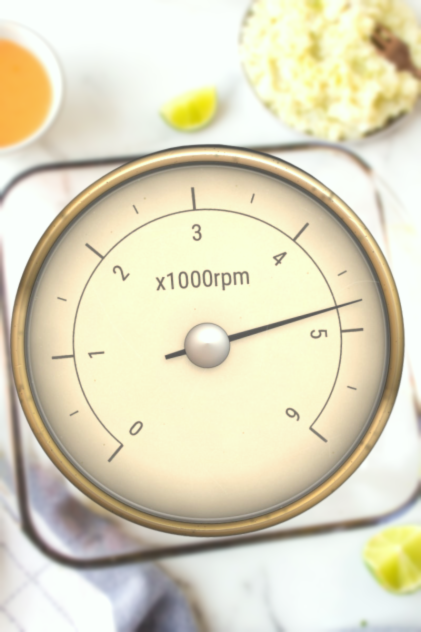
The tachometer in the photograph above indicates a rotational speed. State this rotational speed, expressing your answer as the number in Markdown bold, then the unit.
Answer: **4750** rpm
